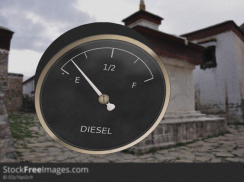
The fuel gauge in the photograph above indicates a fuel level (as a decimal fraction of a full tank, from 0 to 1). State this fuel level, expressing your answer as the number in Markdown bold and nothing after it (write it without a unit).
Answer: **0.125**
